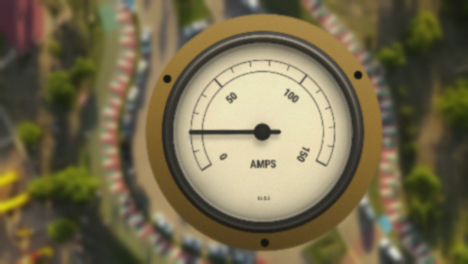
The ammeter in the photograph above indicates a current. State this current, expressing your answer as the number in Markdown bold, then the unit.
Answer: **20** A
